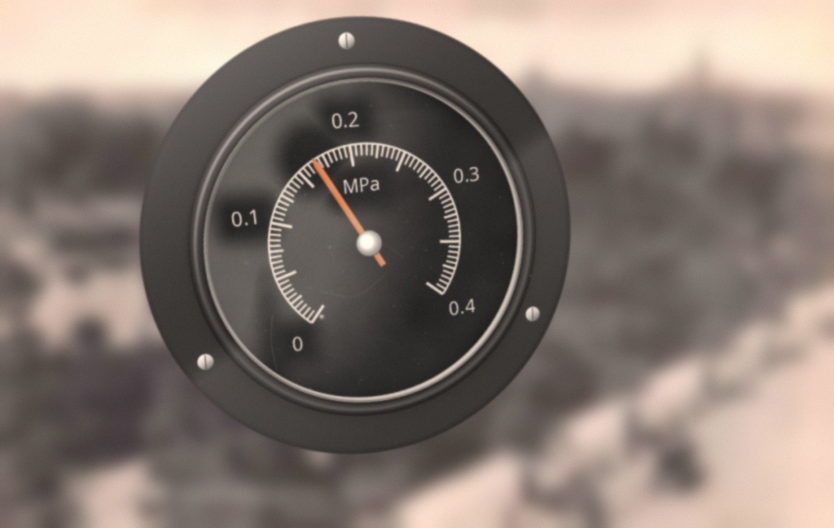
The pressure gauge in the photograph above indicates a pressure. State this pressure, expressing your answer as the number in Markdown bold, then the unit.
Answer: **0.165** MPa
